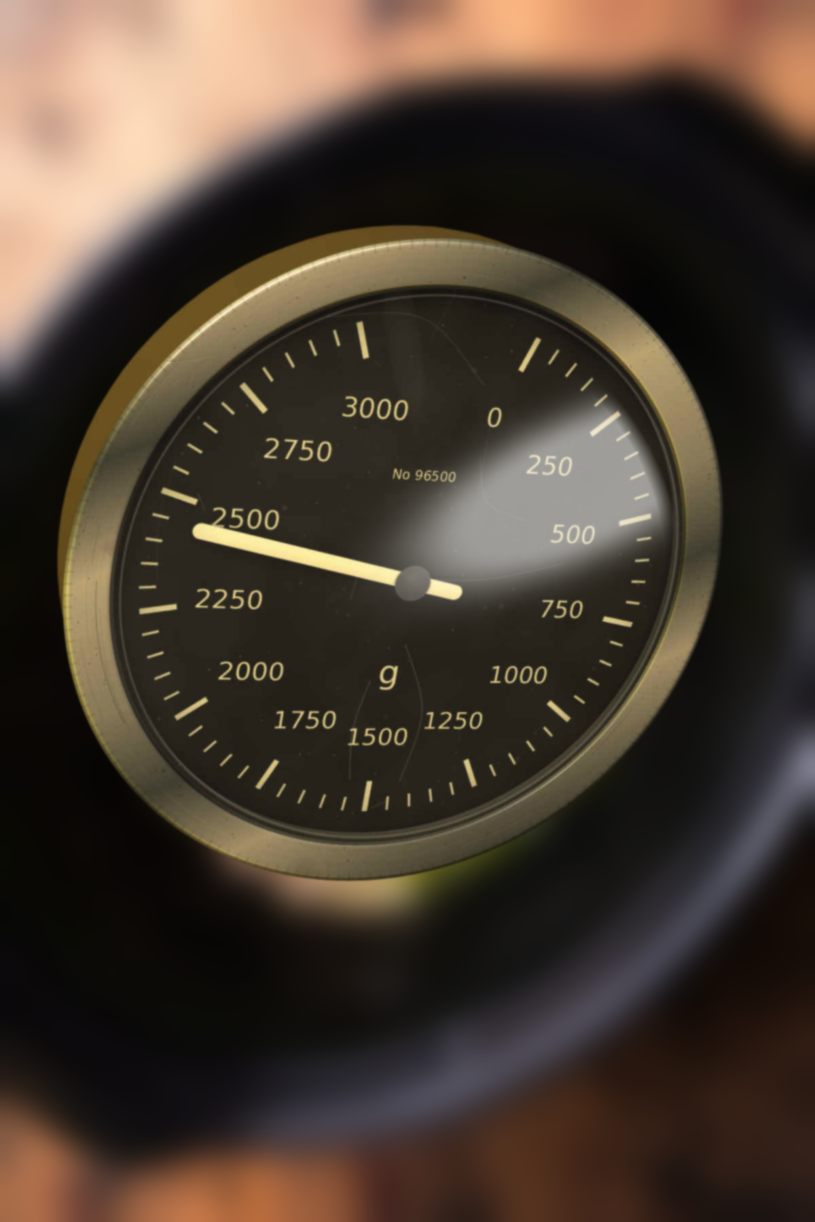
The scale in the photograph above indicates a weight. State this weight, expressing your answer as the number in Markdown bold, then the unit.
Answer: **2450** g
